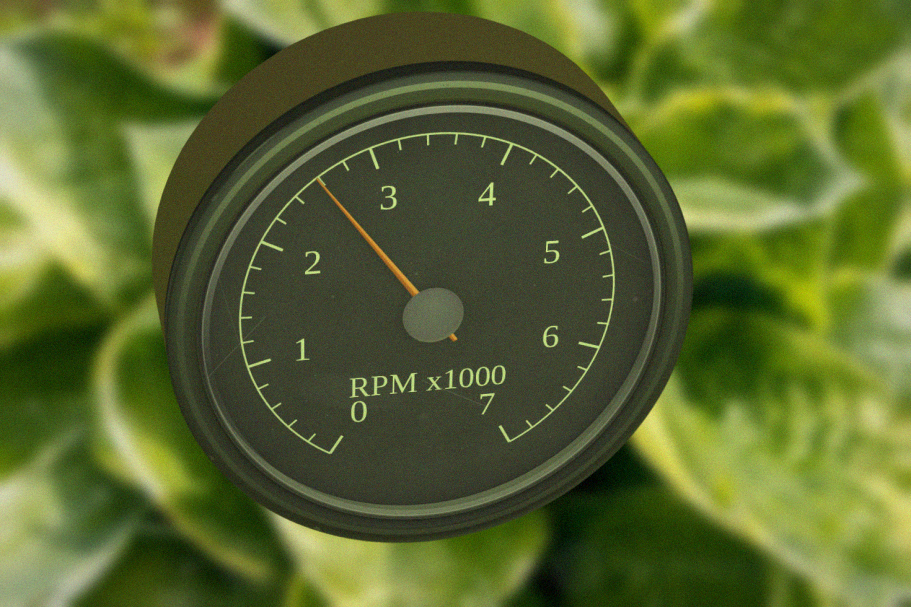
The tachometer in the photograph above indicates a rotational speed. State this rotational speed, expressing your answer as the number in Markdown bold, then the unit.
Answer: **2600** rpm
